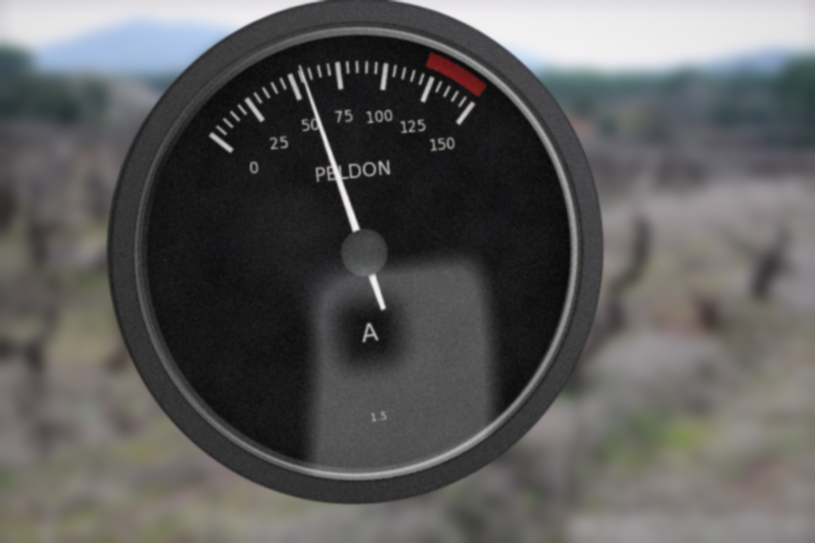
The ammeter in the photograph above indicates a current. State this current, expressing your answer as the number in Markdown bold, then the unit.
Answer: **55** A
